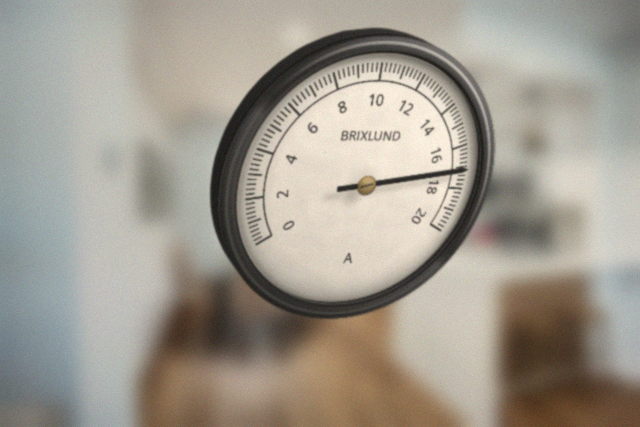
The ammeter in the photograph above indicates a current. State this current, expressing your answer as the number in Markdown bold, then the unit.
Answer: **17** A
